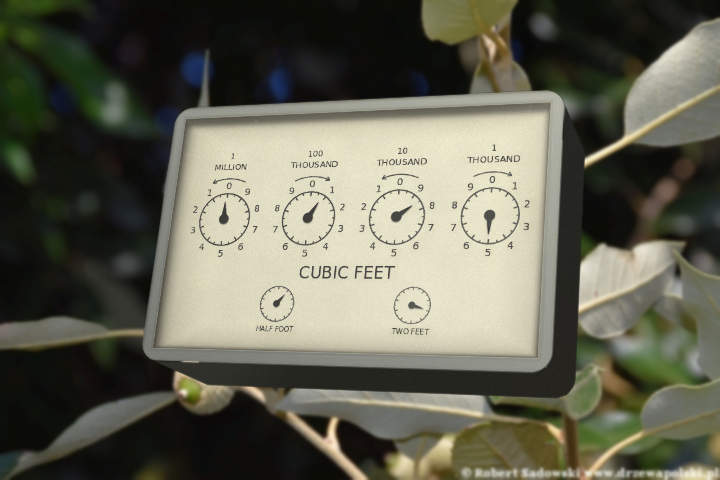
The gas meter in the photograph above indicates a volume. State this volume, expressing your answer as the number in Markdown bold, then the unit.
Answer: **8500** ft³
